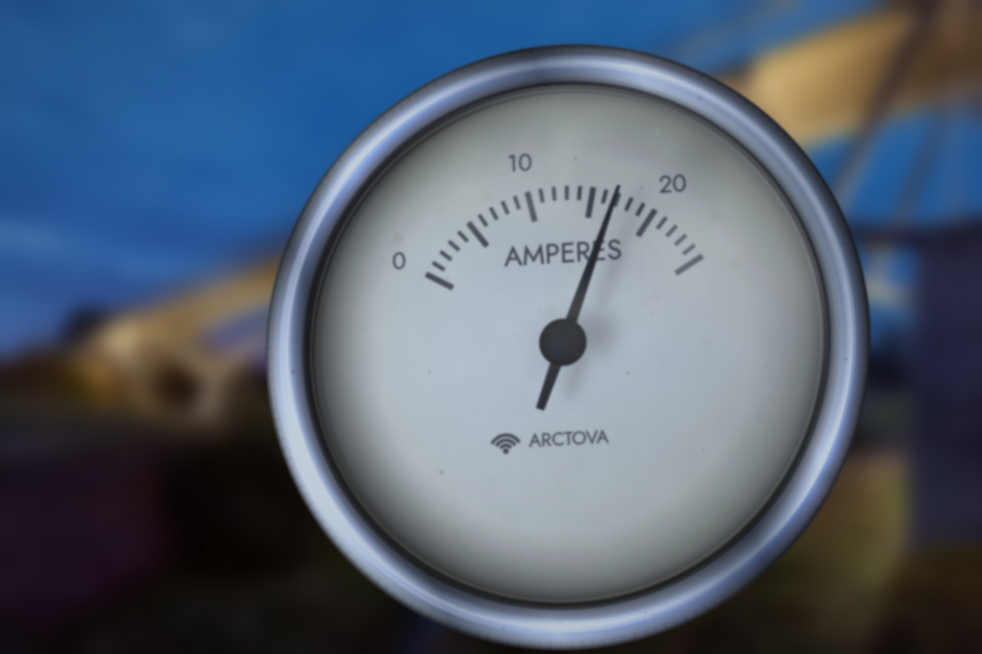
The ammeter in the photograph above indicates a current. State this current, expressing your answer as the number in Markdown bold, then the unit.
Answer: **17** A
